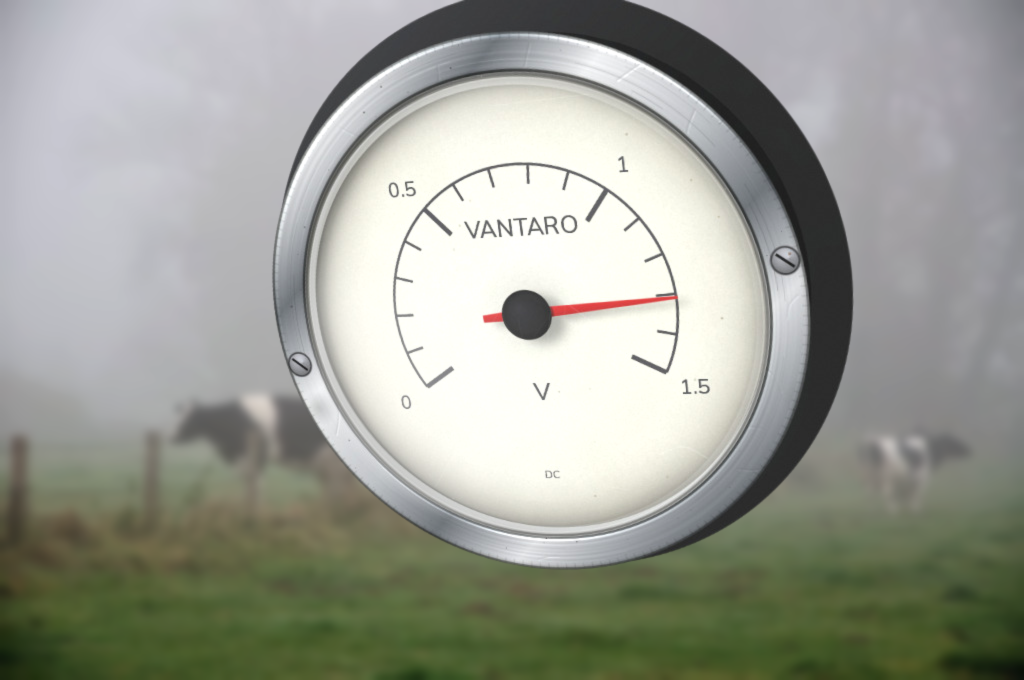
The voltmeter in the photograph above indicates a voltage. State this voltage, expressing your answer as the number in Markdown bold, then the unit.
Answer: **1.3** V
